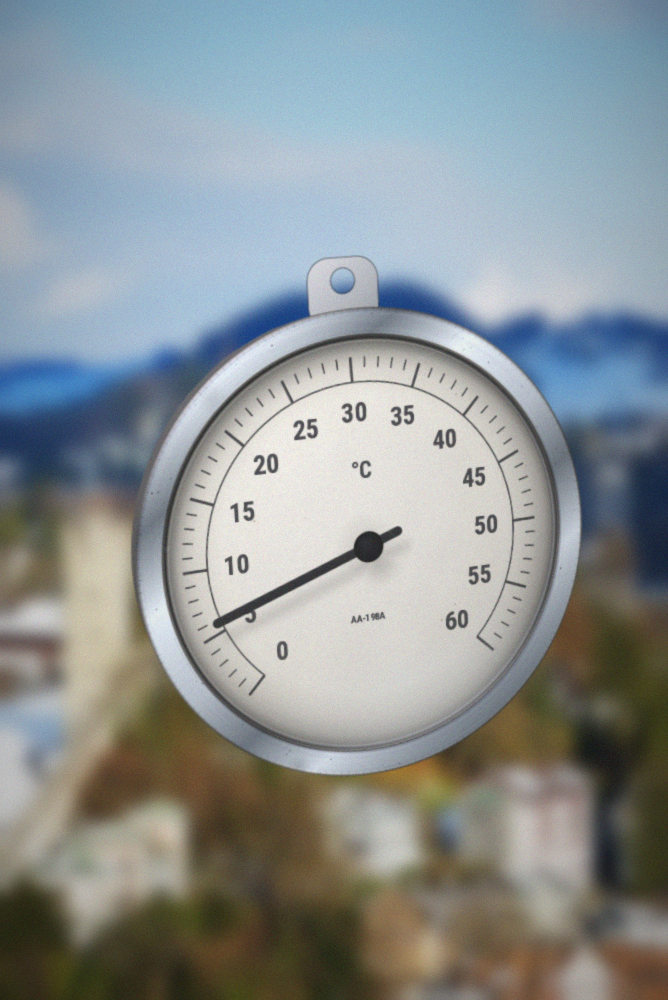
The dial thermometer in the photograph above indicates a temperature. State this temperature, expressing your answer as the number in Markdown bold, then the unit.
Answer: **6** °C
